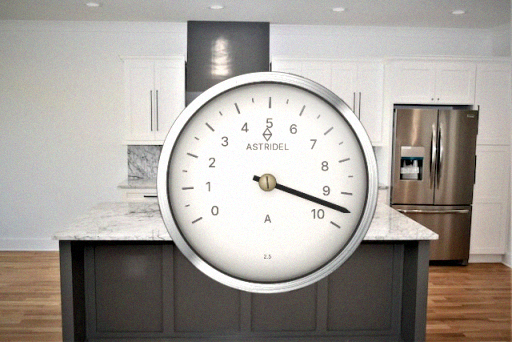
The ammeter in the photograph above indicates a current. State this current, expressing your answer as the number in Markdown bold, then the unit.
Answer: **9.5** A
